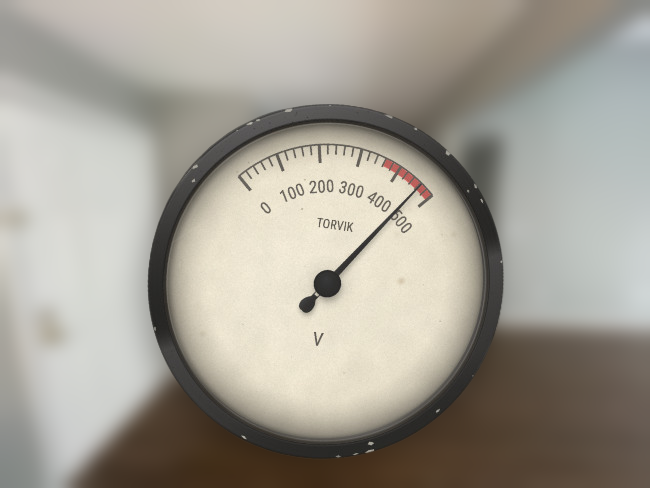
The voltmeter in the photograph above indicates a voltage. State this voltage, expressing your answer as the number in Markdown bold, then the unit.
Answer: **460** V
